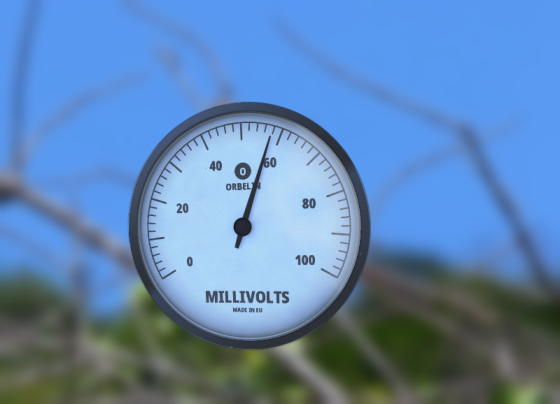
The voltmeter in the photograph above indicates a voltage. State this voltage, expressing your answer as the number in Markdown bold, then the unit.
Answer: **58** mV
